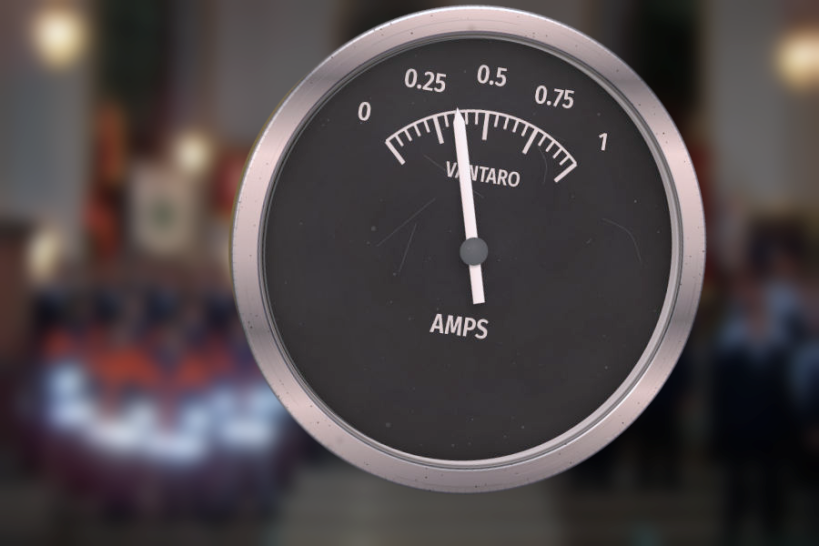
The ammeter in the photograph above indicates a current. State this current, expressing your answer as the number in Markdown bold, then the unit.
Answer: **0.35** A
